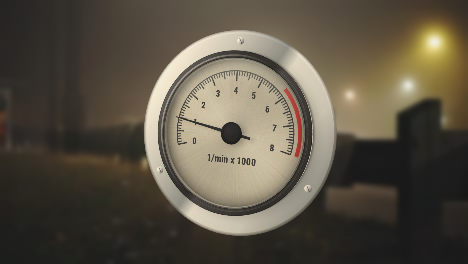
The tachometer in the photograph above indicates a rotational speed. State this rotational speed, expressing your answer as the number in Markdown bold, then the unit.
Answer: **1000** rpm
